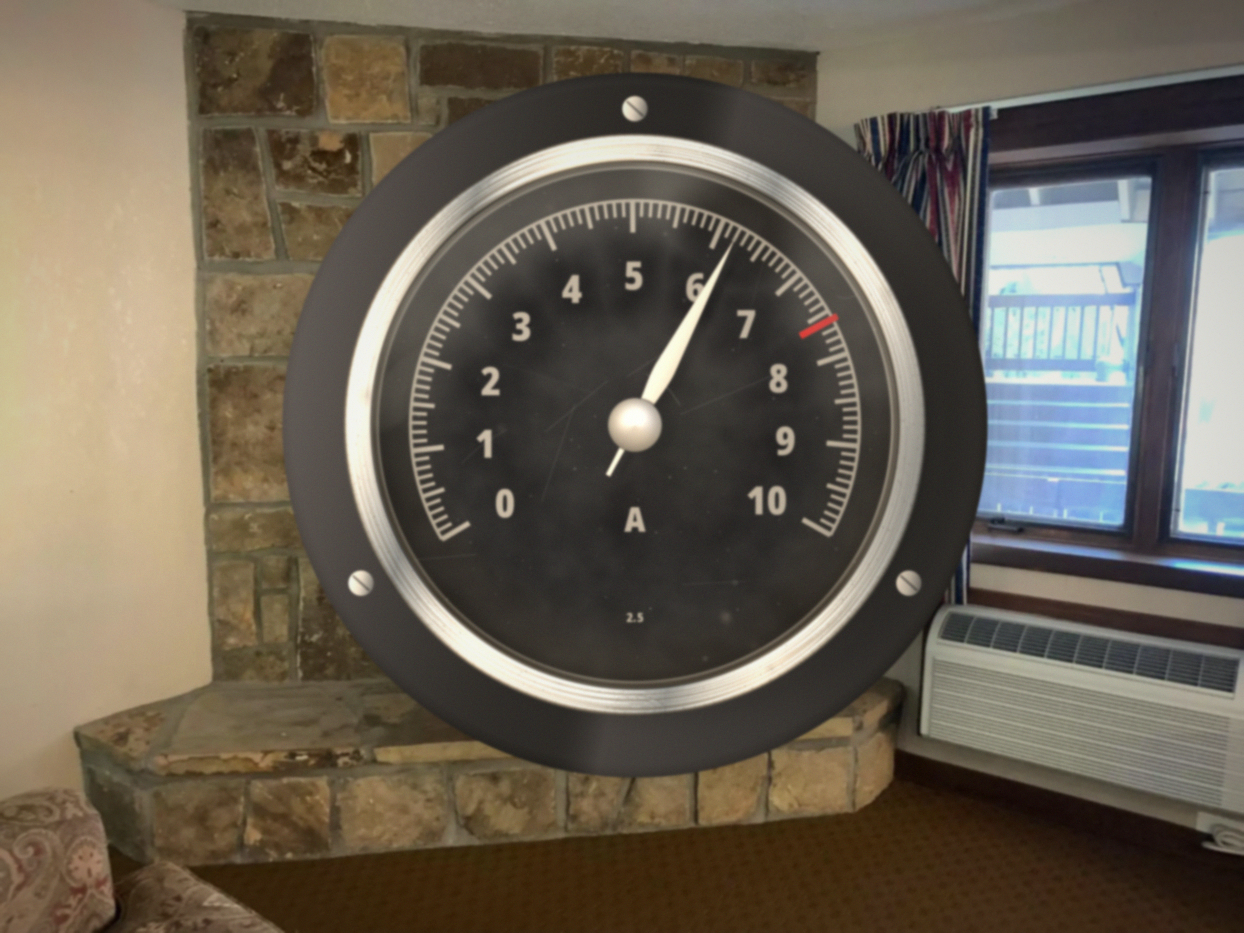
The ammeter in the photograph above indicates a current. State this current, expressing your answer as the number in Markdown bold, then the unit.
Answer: **6.2** A
